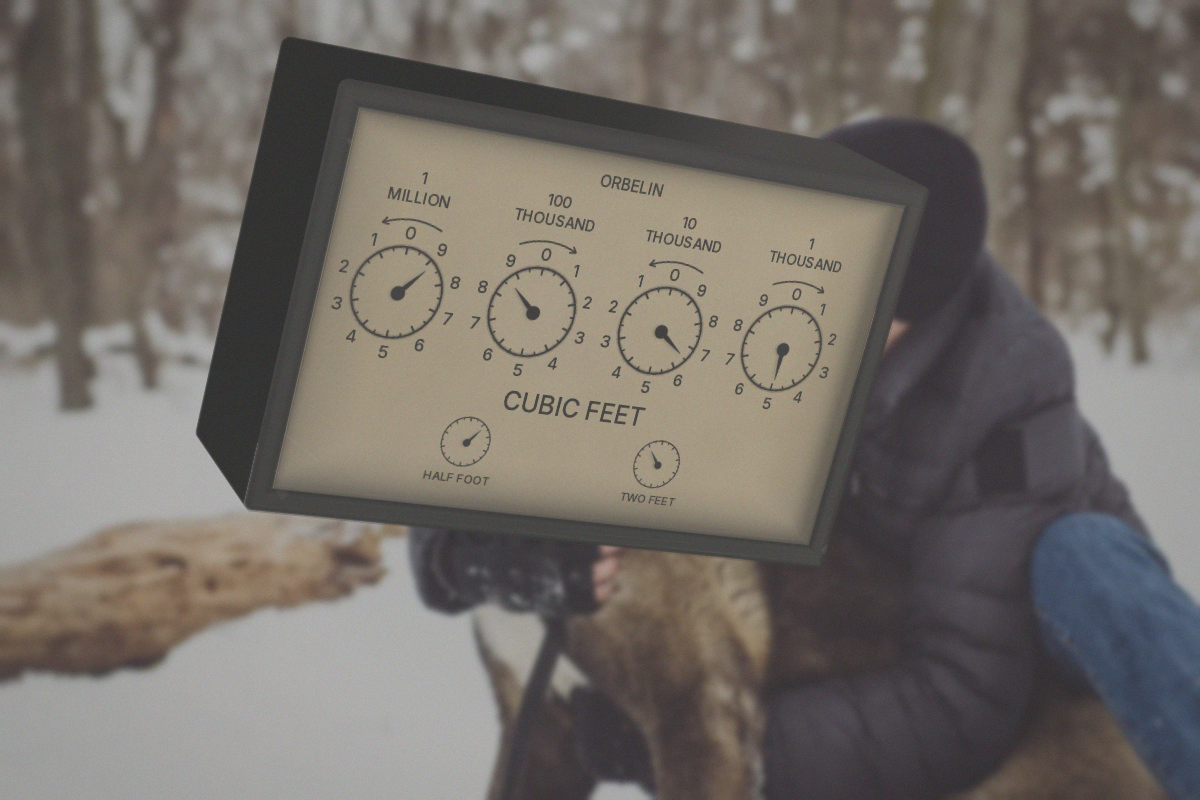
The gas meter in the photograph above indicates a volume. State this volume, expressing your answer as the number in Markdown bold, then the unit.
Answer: **886500** ft³
